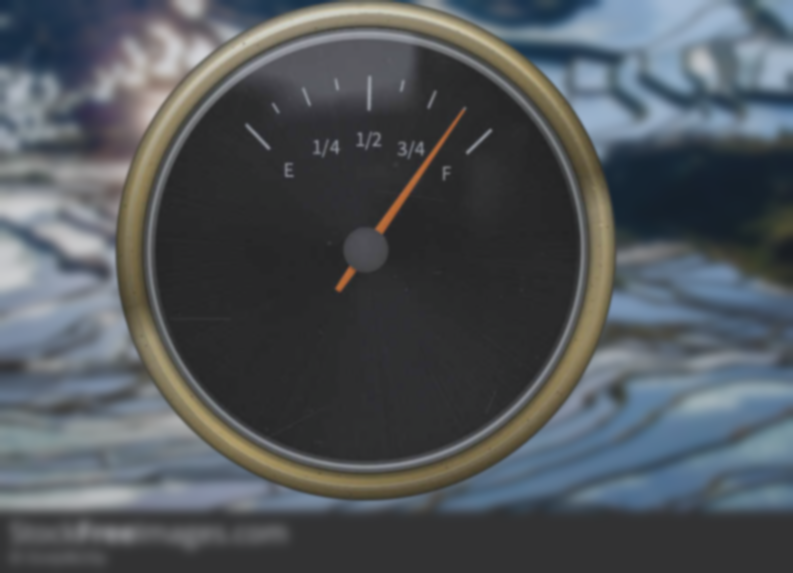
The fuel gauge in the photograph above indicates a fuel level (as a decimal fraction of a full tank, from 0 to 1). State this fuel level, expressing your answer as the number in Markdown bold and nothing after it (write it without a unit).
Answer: **0.875**
